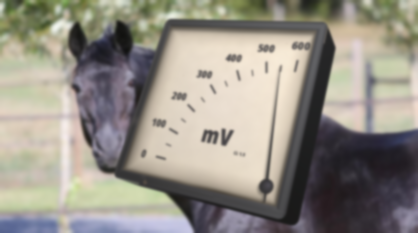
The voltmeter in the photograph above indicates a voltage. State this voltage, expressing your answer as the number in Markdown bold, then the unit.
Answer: **550** mV
